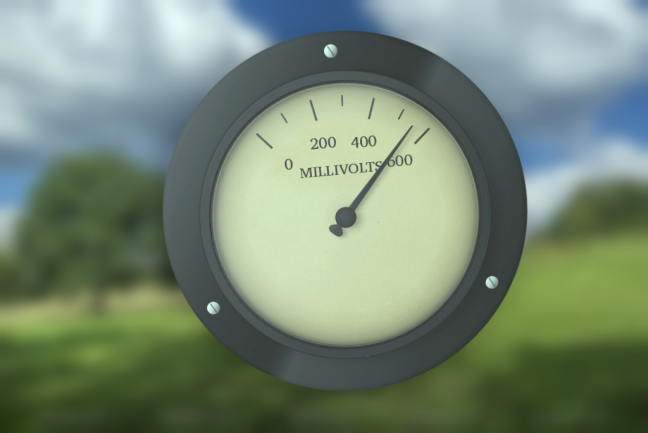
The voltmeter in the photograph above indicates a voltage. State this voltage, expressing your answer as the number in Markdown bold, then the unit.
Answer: **550** mV
